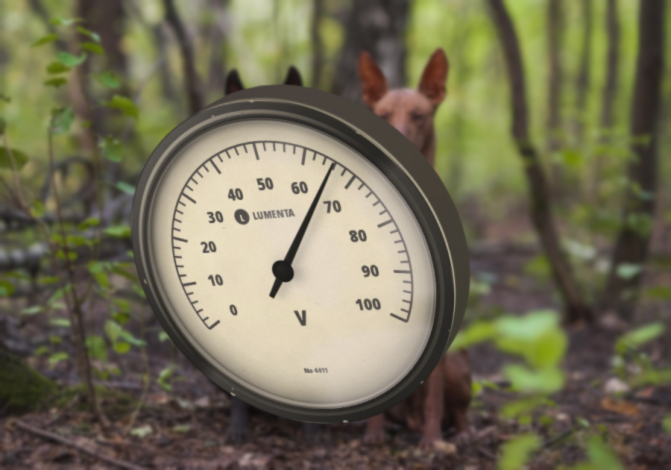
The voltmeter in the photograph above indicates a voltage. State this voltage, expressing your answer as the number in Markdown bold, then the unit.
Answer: **66** V
